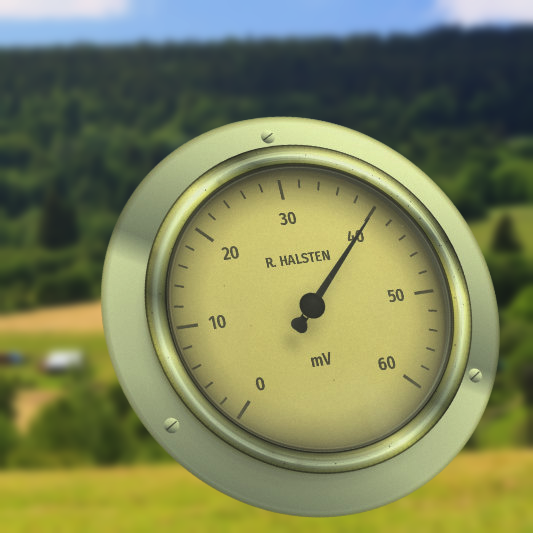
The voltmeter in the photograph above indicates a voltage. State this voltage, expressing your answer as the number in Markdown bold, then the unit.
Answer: **40** mV
